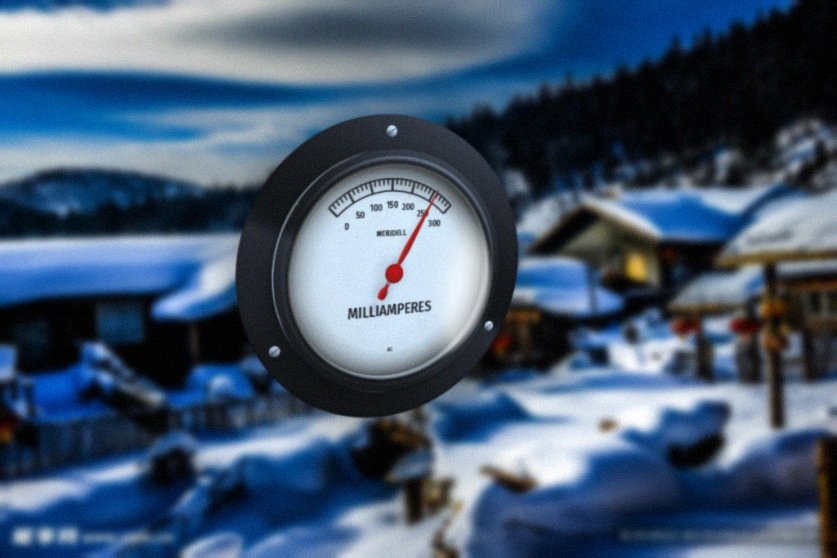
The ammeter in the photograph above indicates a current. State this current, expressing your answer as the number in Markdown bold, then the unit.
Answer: **250** mA
